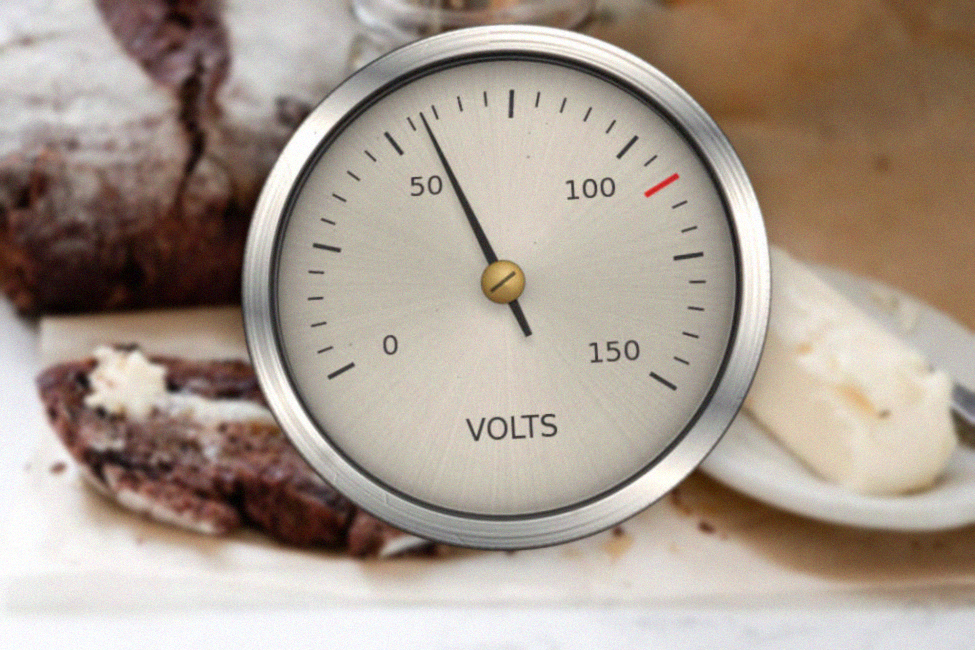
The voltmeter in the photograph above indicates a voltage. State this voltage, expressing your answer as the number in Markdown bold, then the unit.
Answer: **57.5** V
